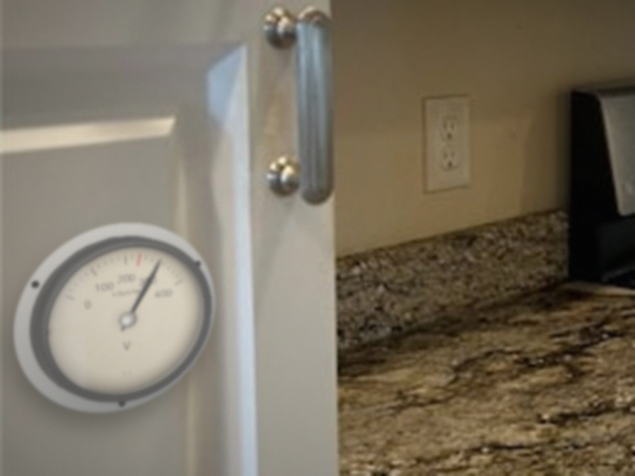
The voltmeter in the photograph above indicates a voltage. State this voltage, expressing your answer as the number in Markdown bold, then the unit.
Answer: **300** V
